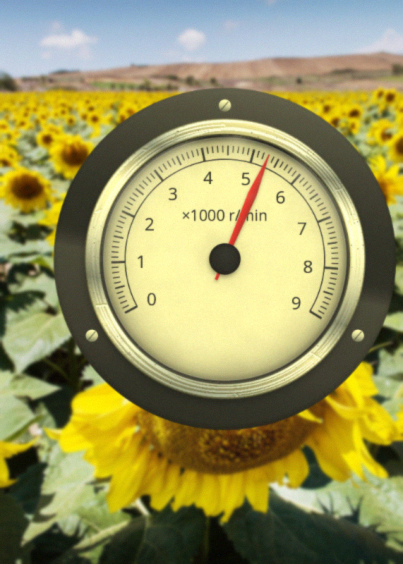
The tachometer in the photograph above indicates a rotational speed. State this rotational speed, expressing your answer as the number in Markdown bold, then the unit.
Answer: **5300** rpm
